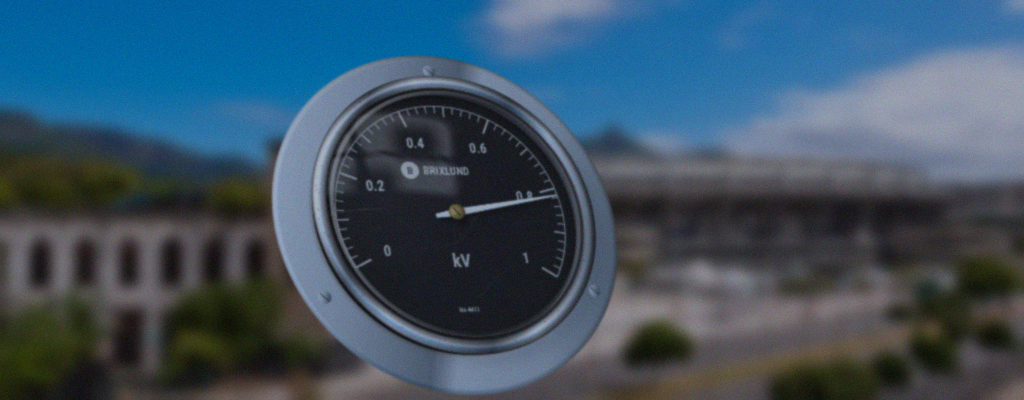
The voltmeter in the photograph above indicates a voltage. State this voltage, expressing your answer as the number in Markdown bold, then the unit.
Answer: **0.82** kV
